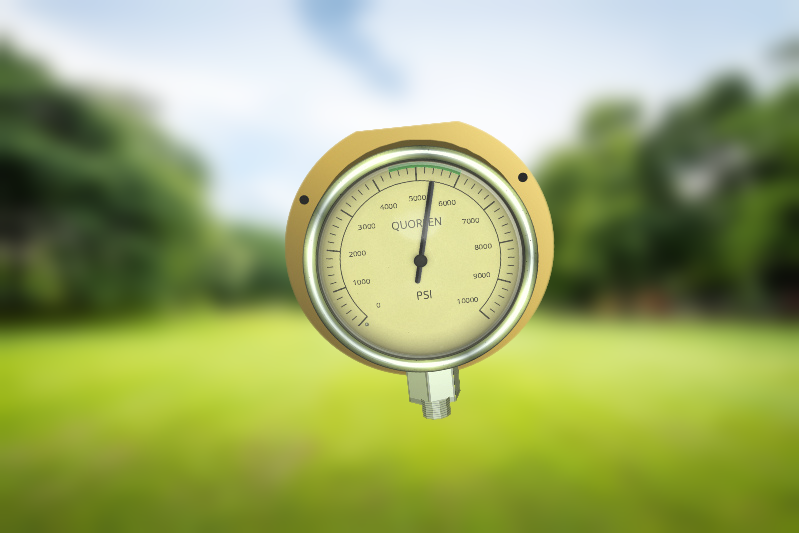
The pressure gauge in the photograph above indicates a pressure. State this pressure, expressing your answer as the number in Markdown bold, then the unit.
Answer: **5400** psi
